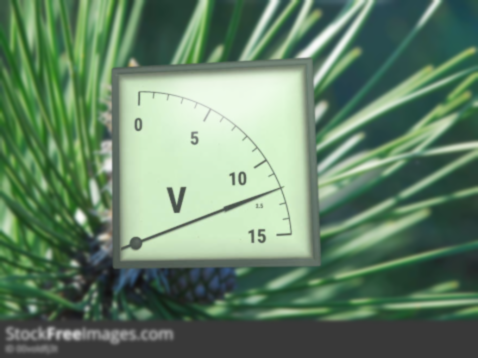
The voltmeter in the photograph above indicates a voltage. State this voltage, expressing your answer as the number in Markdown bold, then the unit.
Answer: **12** V
